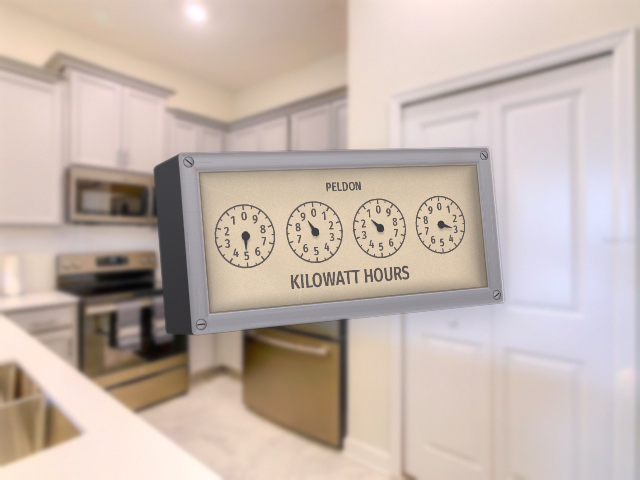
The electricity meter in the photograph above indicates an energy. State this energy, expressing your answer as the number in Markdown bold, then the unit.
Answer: **4913** kWh
